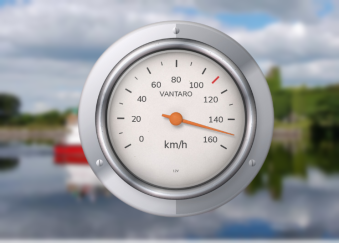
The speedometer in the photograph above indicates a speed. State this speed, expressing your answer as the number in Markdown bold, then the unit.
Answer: **150** km/h
